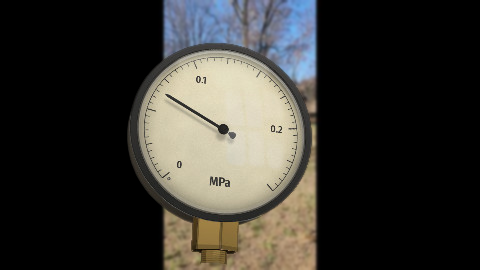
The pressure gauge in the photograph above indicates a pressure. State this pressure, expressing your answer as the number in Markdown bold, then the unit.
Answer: **0.065** MPa
